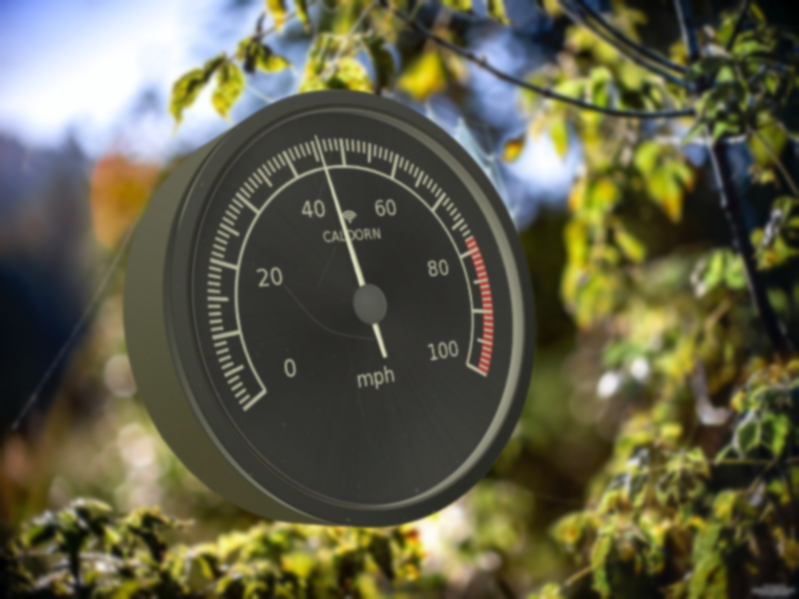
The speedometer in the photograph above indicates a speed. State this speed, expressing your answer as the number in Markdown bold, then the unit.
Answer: **45** mph
